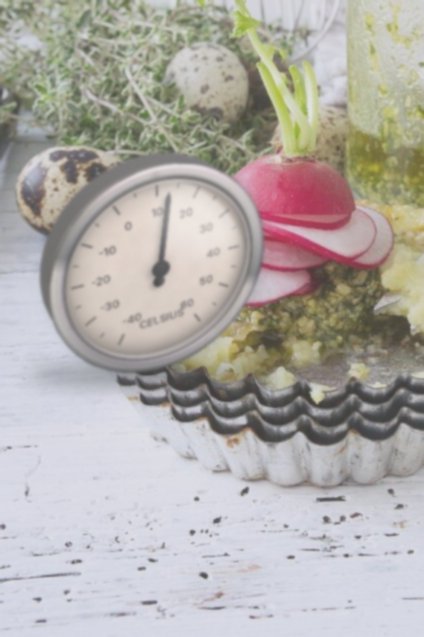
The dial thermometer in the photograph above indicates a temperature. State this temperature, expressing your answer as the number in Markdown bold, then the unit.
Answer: **12.5** °C
